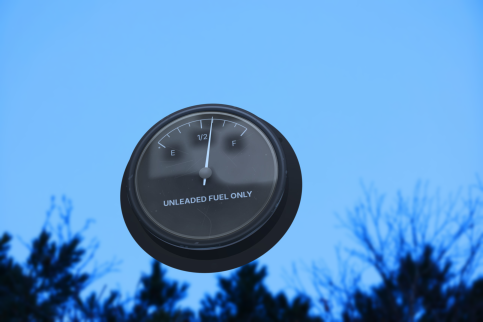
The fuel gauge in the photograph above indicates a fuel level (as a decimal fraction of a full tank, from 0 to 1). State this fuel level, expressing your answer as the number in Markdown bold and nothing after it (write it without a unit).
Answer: **0.625**
